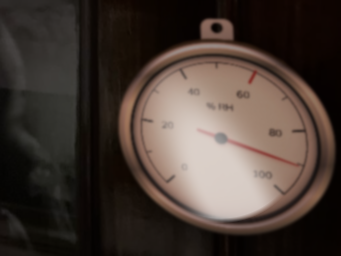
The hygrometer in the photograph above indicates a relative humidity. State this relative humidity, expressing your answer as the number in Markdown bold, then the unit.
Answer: **90** %
